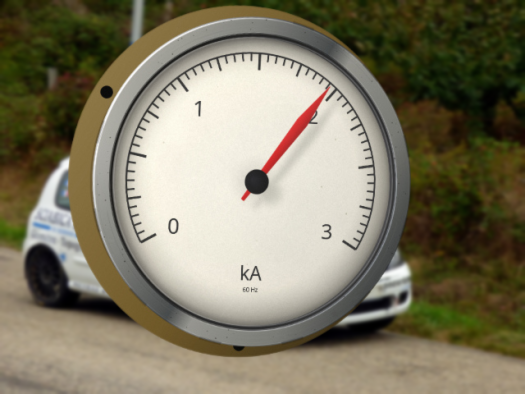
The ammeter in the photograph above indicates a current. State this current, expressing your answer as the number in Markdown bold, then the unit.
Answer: **1.95** kA
